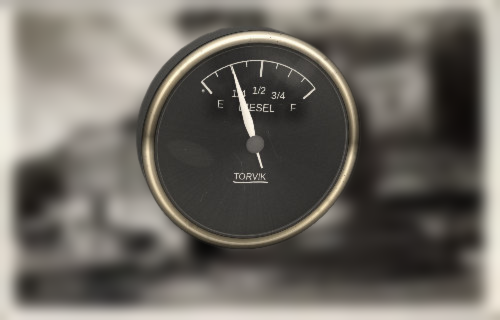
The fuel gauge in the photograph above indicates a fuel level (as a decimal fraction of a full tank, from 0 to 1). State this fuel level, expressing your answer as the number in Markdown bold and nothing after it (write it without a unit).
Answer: **0.25**
